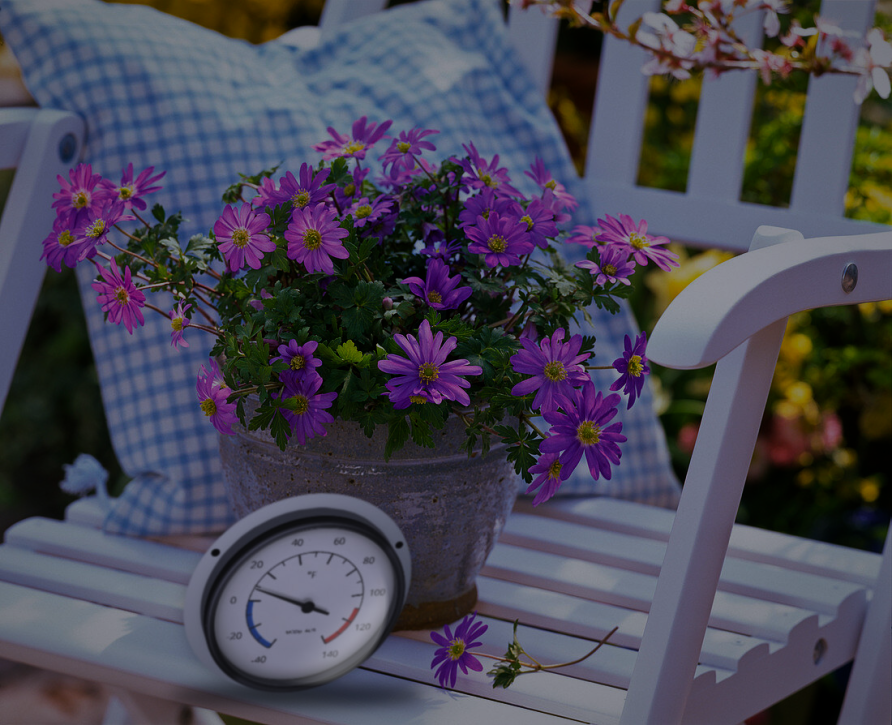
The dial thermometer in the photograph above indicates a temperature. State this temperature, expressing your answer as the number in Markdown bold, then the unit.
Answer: **10** °F
